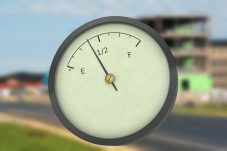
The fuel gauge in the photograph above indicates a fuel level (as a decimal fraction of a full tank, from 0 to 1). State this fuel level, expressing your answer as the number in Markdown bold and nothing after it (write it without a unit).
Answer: **0.375**
